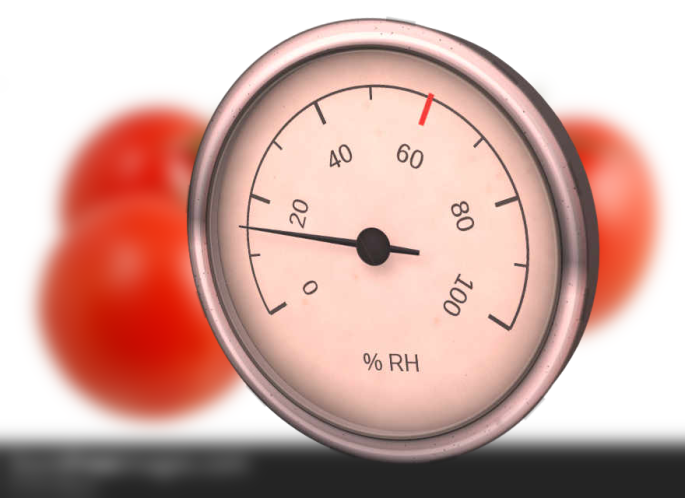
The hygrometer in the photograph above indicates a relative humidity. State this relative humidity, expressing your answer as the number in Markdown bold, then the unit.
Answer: **15** %
